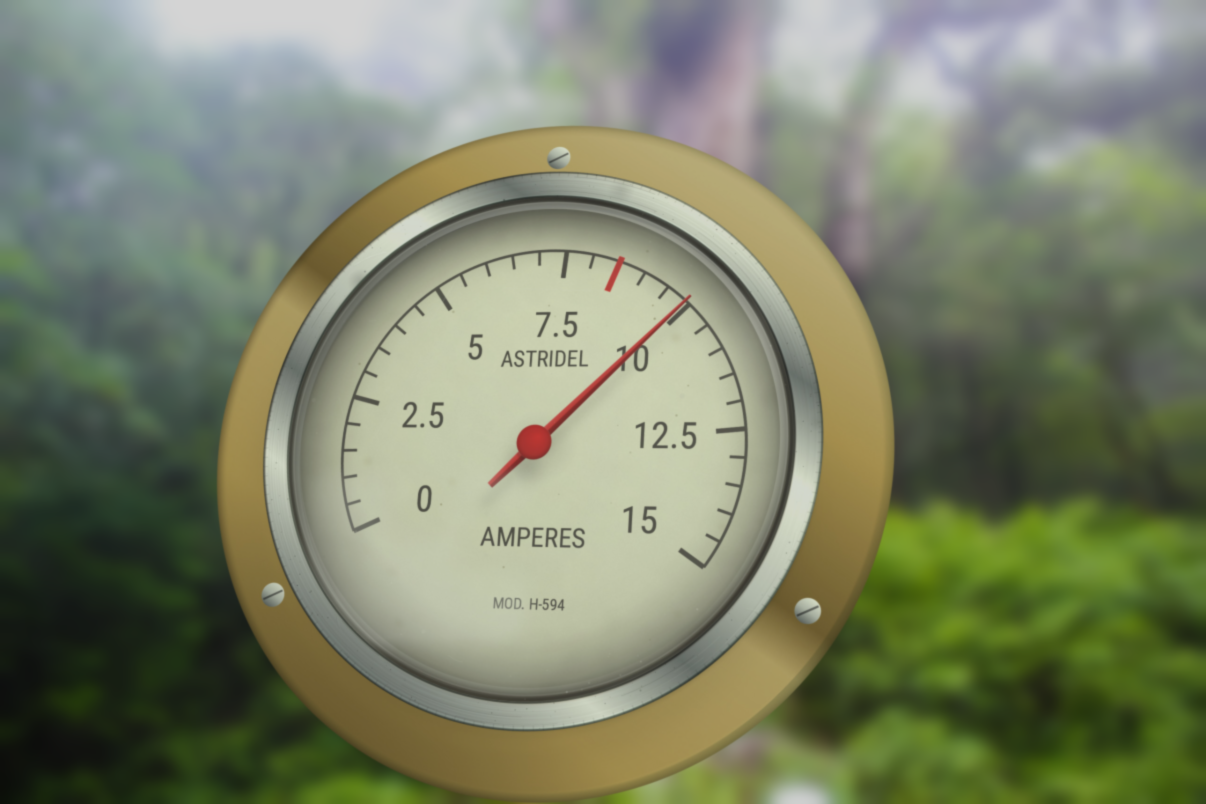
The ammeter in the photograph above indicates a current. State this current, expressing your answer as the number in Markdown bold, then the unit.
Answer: **10** A
